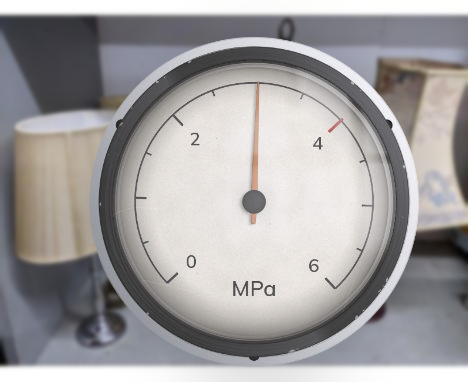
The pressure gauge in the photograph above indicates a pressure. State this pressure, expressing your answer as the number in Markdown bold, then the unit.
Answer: **3** MPa
